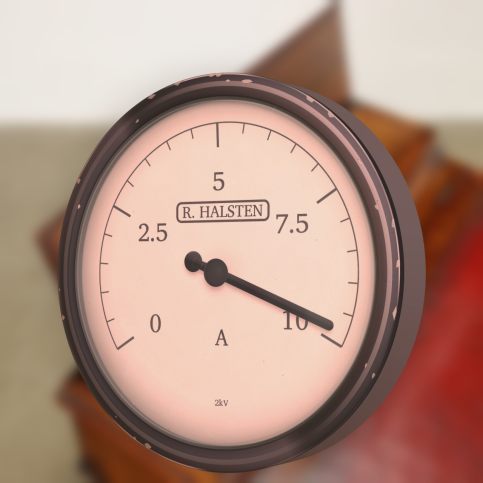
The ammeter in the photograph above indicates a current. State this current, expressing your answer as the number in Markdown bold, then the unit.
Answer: **9.75** A
